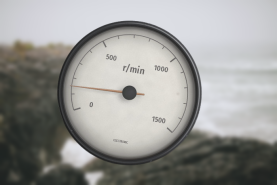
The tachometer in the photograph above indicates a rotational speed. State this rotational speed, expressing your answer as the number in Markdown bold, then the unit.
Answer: **150** rpm
